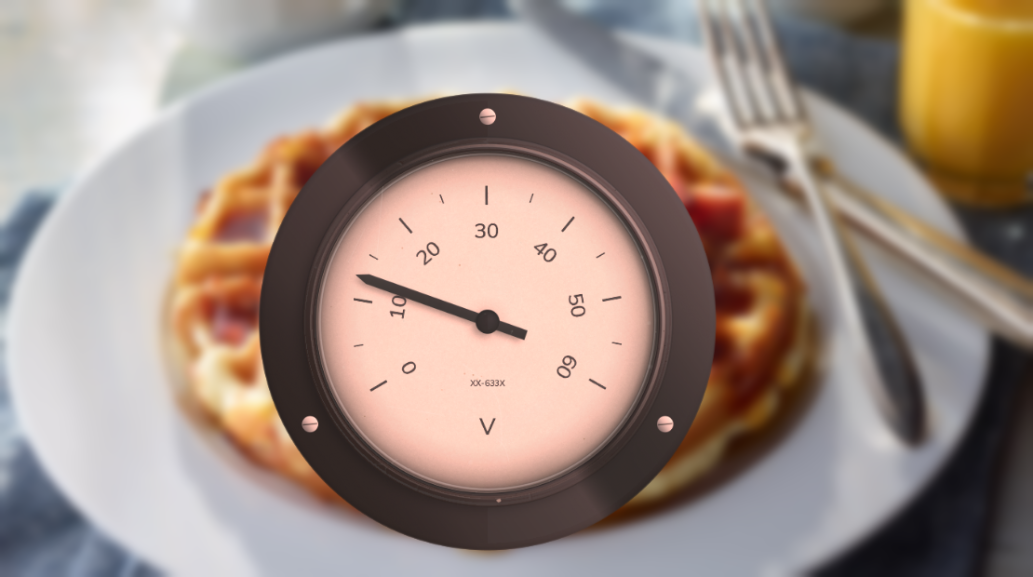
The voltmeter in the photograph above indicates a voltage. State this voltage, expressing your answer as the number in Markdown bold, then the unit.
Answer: **12.5** V
